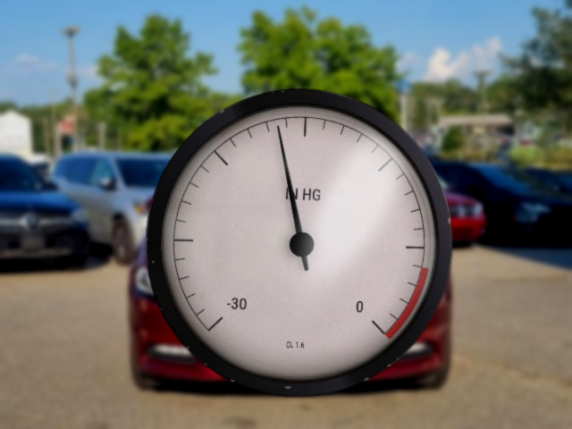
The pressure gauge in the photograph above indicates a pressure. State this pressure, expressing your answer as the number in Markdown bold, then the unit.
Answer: **-16.5** inHg
